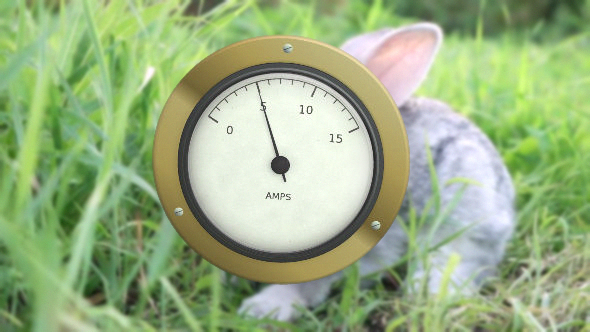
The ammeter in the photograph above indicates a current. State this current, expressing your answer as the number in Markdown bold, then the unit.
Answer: **5** A
